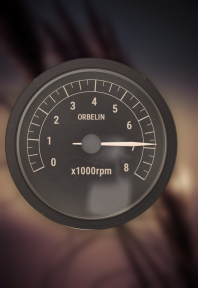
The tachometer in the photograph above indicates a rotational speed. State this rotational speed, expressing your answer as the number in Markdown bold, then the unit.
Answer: **6875** rpm
